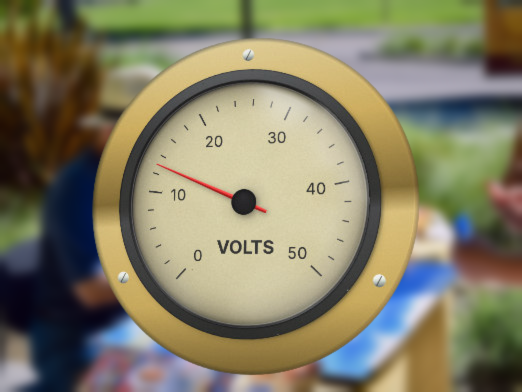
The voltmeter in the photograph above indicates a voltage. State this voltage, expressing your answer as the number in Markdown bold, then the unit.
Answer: **13** V
